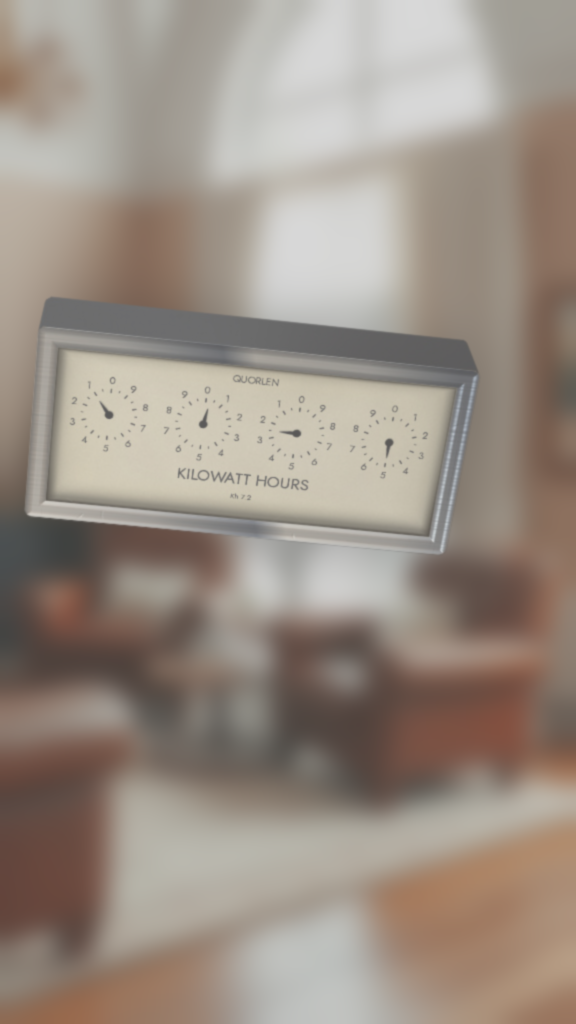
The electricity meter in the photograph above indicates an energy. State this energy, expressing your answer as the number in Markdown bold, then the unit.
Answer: **1025** kWh
